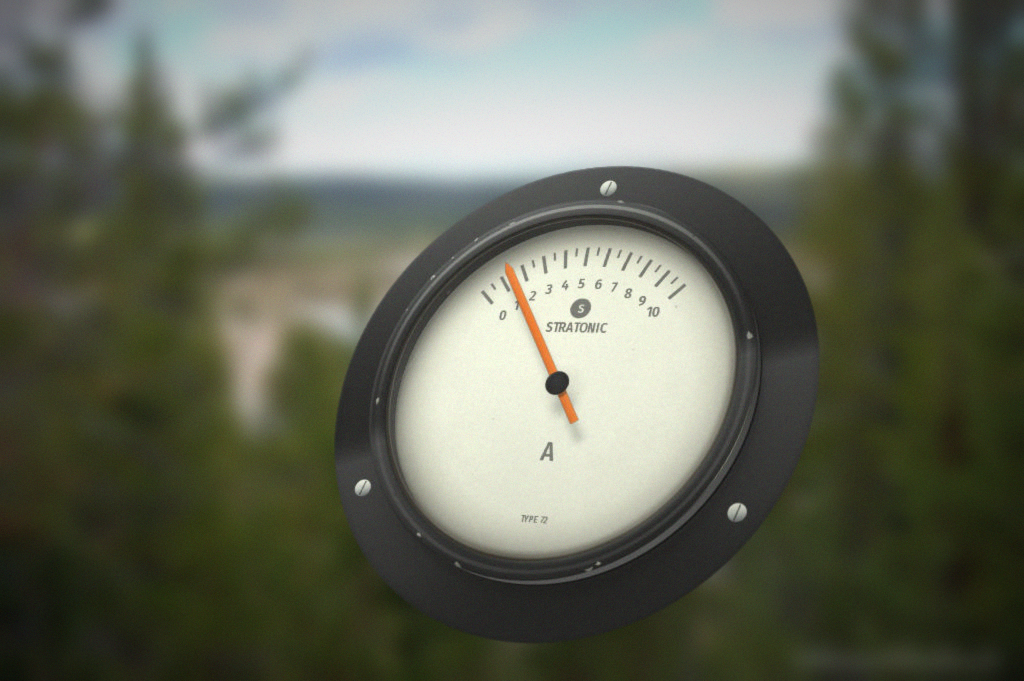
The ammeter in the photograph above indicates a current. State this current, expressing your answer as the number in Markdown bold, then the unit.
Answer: **1.5** A
